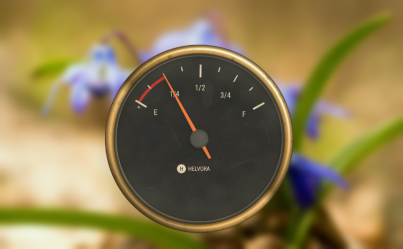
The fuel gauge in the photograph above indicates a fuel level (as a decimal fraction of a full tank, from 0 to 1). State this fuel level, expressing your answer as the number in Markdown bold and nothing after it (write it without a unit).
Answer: **0.25**
